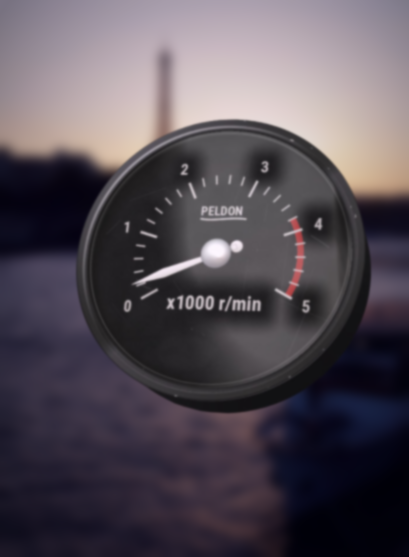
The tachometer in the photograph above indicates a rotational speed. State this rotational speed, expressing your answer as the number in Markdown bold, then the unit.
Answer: **200** rpm
